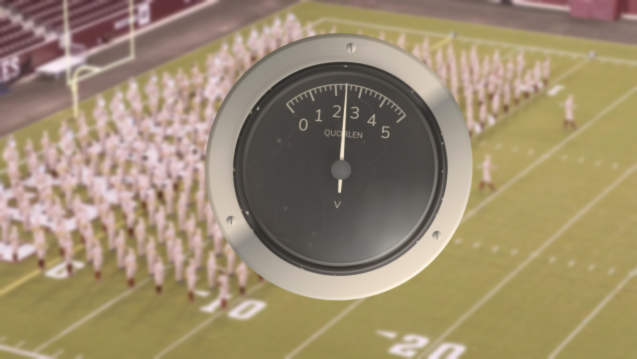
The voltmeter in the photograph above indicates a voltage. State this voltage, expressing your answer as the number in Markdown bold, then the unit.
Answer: **2.4** V
